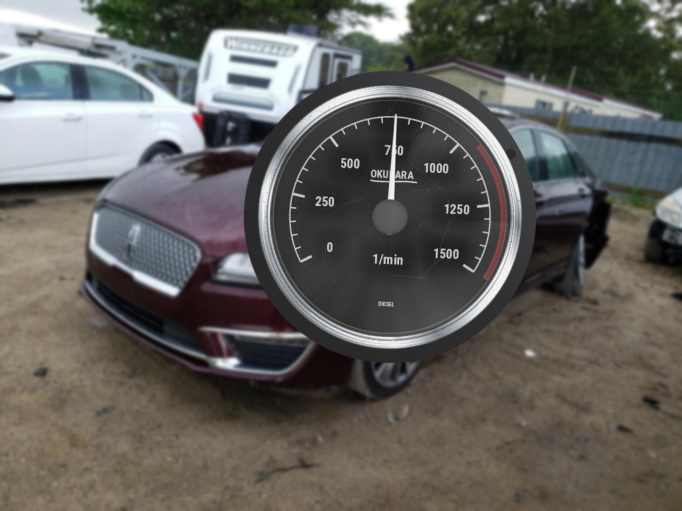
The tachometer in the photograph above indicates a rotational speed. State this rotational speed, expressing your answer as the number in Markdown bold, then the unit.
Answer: **750** rpm
